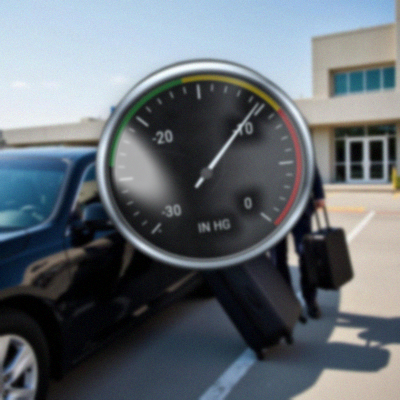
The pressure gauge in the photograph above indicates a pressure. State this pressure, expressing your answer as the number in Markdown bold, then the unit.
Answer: **-10.5** inHg
